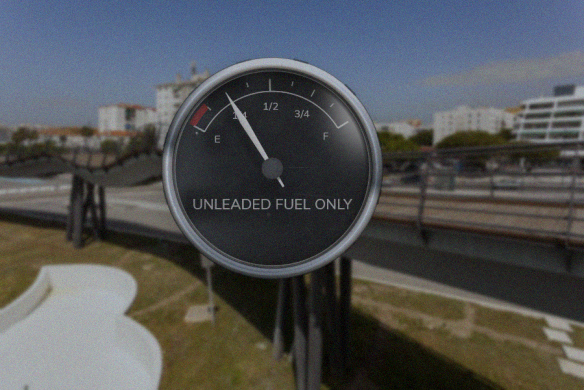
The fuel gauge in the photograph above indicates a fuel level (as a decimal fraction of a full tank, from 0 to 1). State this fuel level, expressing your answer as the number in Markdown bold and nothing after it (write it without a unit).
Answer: **0.25**
